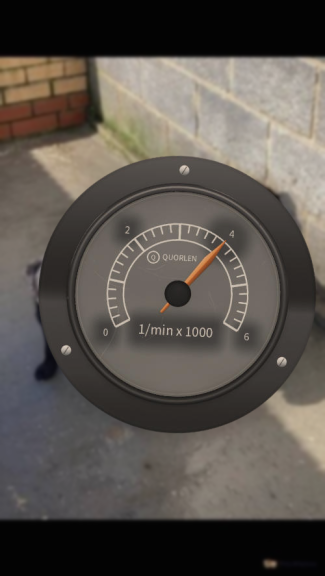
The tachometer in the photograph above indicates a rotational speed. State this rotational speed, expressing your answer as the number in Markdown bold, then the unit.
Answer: **4000** rpm
